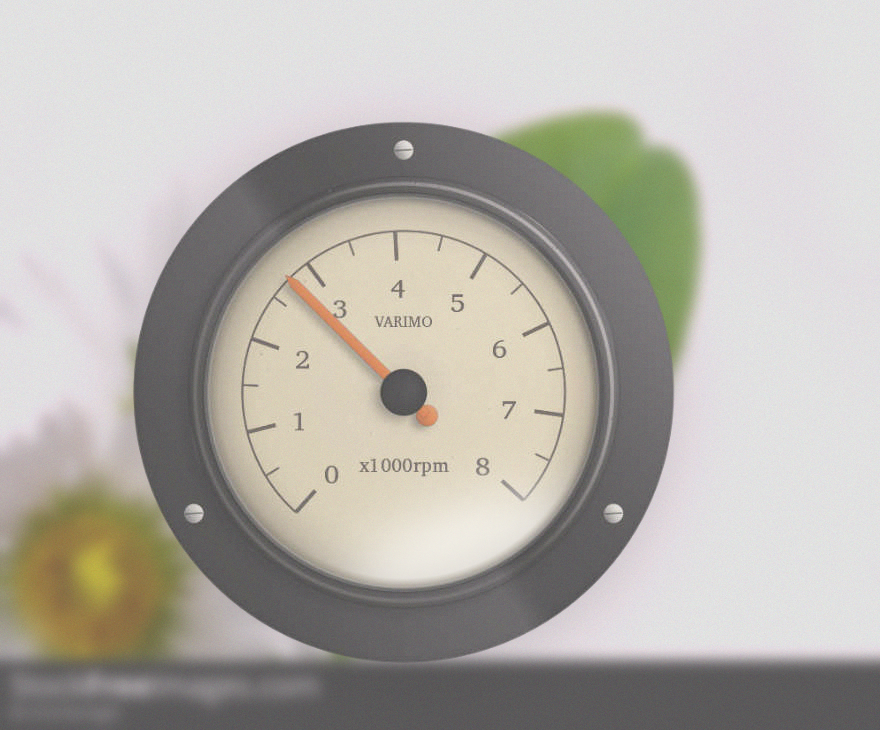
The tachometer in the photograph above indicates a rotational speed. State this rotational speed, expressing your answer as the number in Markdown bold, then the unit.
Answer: **2750** rpm
